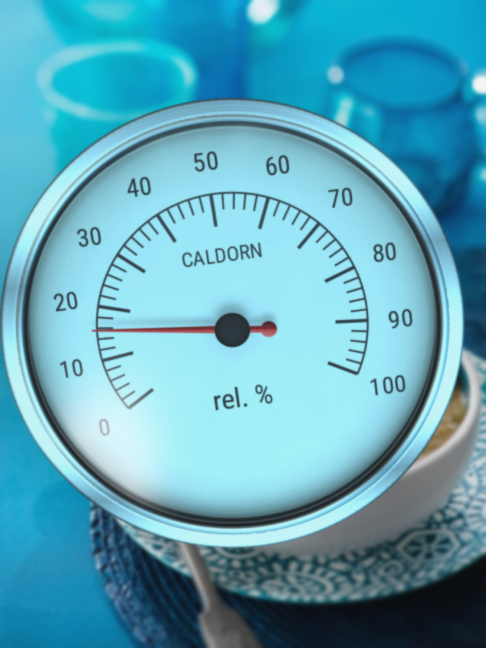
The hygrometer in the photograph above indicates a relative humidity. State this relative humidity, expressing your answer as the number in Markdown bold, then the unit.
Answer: **16** %
